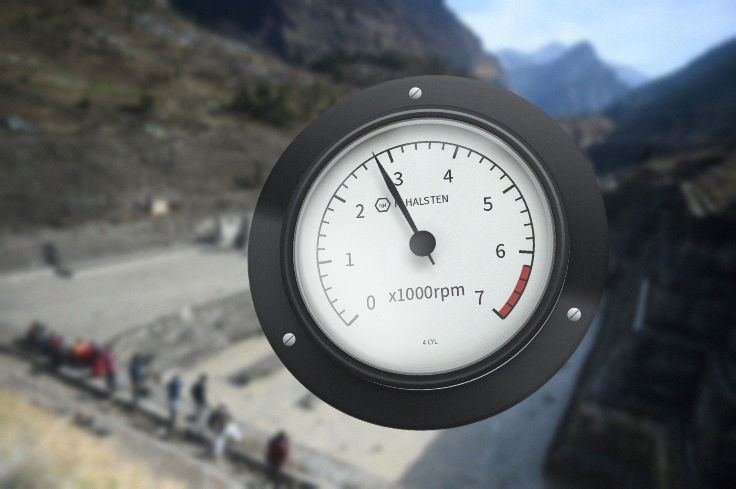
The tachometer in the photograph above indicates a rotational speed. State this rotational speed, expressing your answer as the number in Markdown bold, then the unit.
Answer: **2800** rpm
